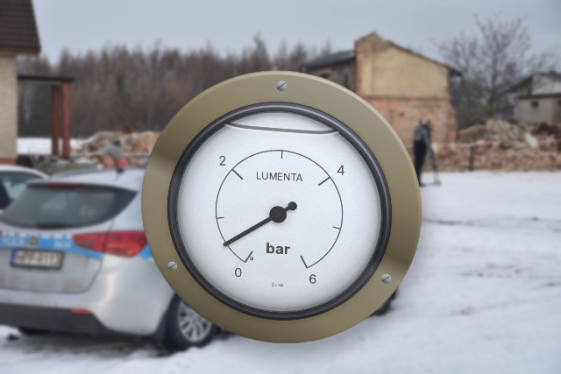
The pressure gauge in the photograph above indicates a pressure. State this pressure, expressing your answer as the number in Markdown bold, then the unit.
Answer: **0.5** bar
